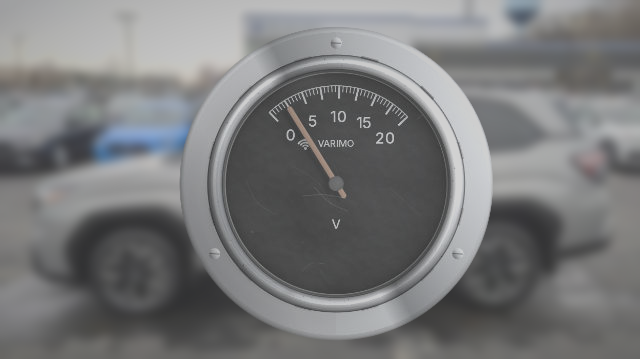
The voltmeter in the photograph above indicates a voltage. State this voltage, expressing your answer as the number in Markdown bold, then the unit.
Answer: **2.5** V
